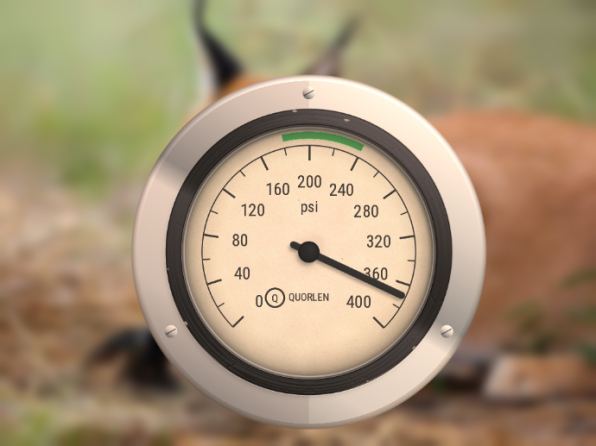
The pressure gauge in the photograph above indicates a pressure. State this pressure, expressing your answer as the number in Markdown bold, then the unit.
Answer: **370** psi
